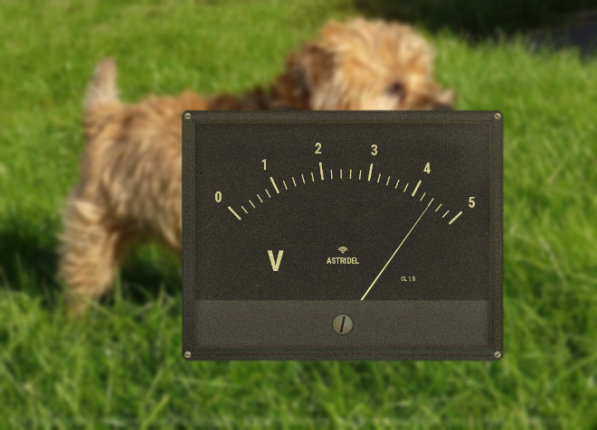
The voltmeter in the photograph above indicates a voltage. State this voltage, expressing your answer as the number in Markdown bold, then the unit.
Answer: **4.4** V
